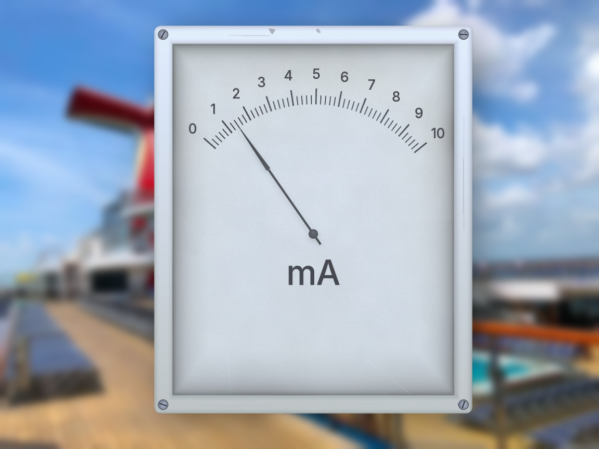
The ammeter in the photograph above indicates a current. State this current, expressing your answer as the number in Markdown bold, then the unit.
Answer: **1.4** mA
